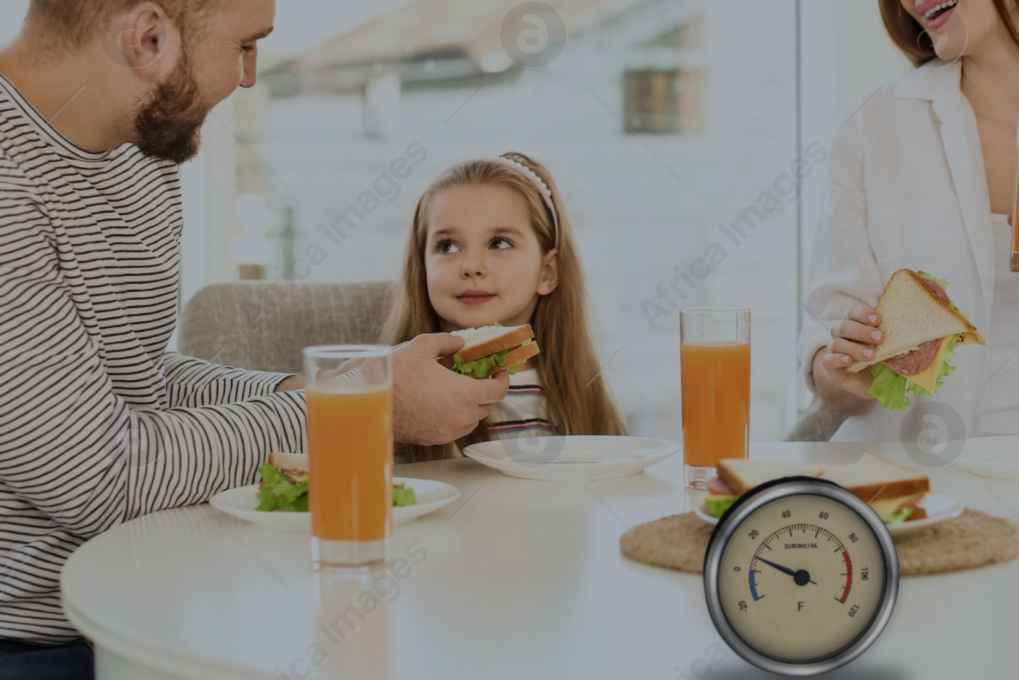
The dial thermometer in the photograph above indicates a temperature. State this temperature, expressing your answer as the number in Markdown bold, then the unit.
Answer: **10** °F
